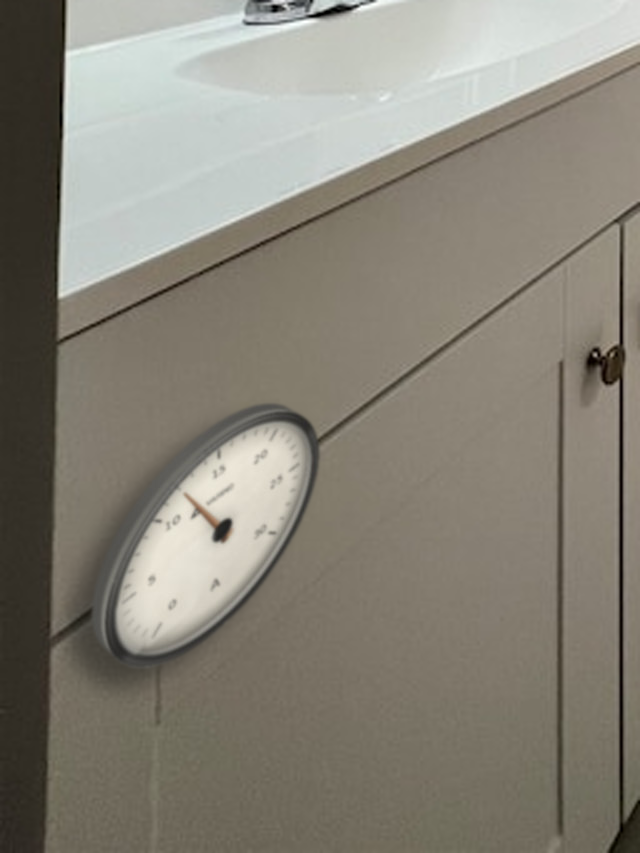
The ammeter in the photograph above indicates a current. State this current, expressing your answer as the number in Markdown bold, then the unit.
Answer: **12** A
